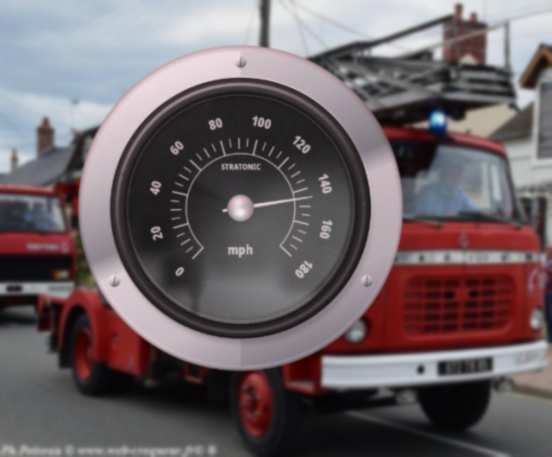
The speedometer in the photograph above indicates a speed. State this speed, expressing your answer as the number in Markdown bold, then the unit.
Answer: **145** mph
